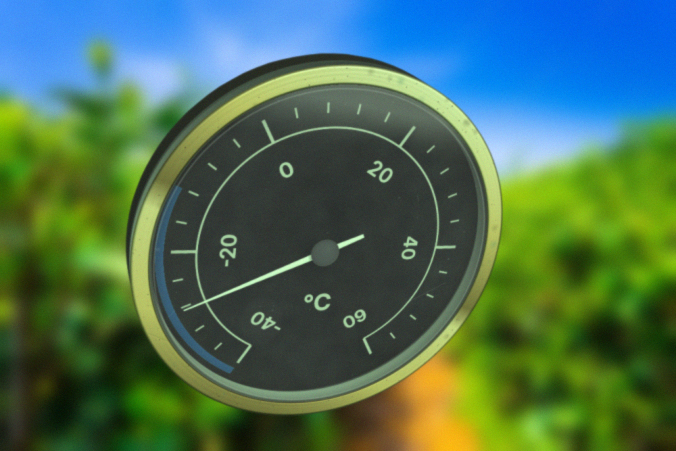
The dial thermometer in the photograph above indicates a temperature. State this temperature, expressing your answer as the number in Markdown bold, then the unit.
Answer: **-28** °C
